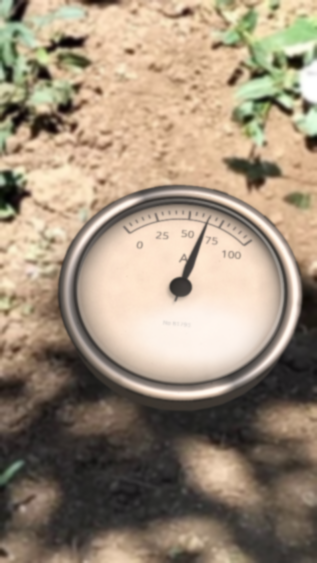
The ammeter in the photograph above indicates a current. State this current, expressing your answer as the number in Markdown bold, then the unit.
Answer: **65** A
